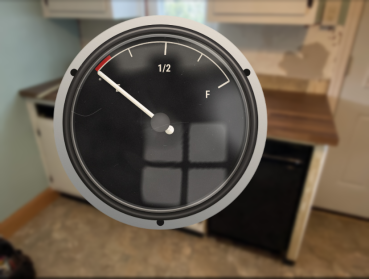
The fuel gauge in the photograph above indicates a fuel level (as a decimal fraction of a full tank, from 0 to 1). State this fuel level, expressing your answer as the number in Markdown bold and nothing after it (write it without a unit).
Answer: **0**
